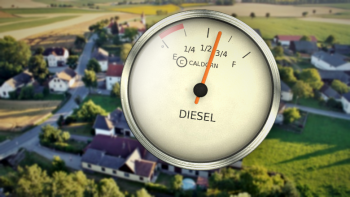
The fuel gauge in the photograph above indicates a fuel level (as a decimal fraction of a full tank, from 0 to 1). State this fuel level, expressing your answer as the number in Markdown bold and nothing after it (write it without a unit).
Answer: **0.625**
